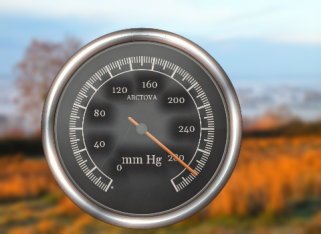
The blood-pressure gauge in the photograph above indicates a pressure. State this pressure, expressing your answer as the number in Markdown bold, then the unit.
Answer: **280** mmHg
